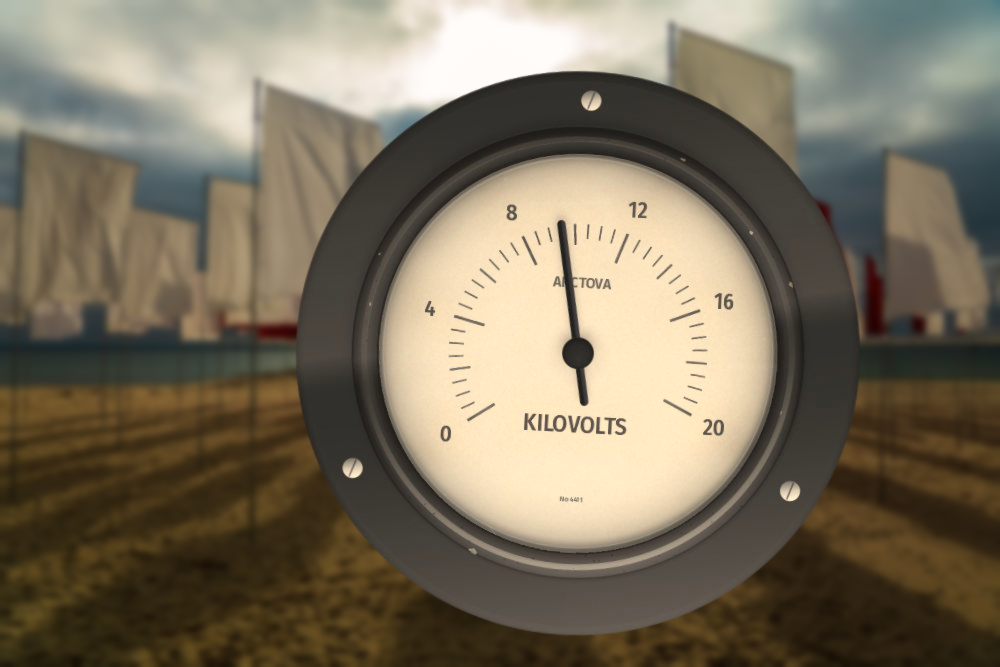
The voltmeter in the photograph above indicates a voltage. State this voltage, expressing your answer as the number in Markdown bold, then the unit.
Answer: **9.5** kV
